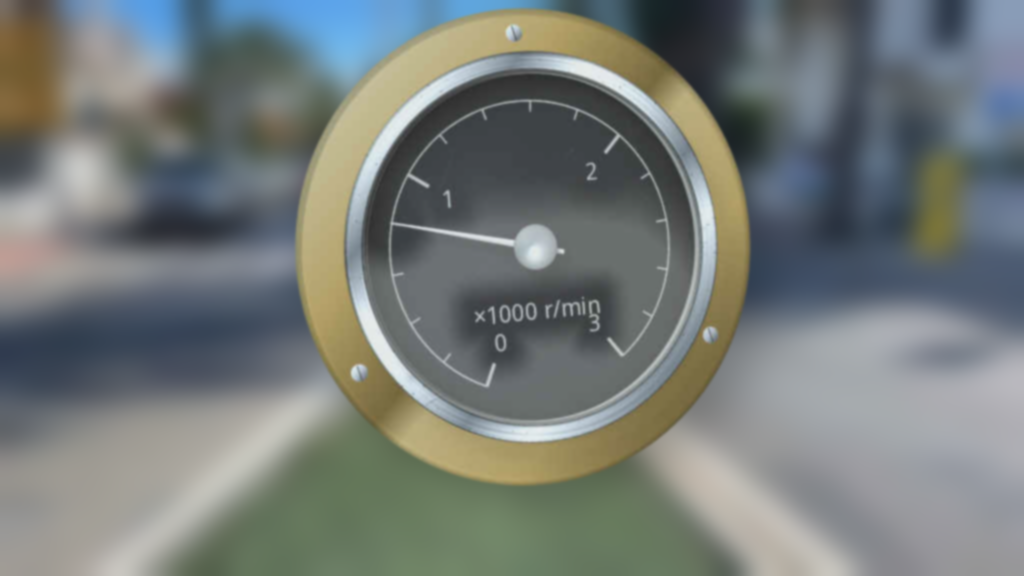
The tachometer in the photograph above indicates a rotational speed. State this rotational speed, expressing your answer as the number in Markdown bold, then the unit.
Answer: **800** rpm
